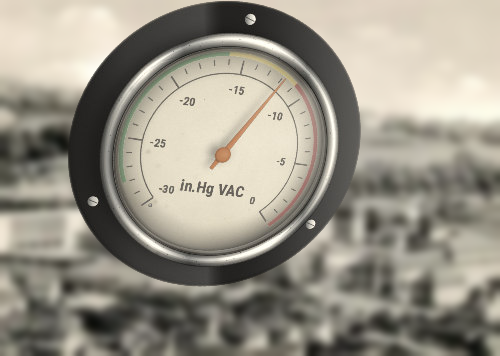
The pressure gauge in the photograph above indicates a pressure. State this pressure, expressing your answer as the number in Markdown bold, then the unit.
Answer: **-12** inHg
